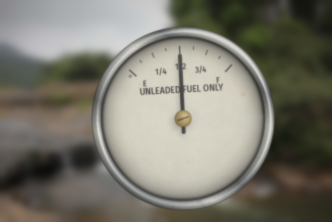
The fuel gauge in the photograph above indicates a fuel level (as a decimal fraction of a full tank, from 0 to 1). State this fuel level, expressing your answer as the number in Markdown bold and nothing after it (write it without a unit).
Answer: **0.5**
